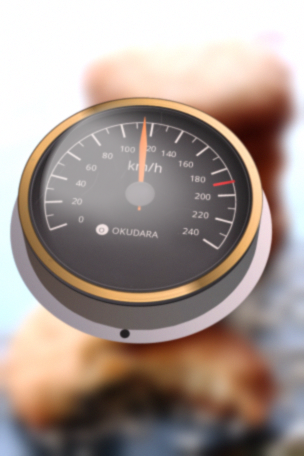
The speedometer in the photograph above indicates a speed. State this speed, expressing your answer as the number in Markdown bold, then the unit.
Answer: **115** km/h
